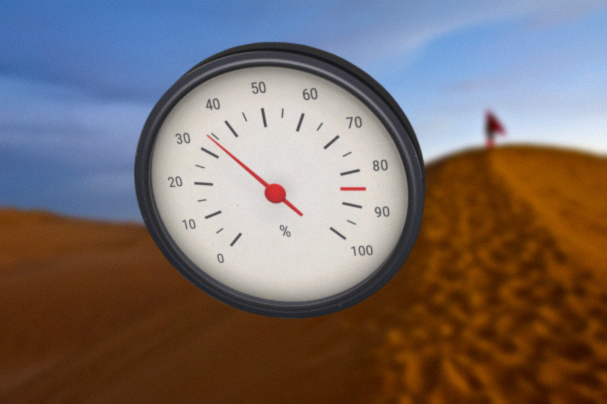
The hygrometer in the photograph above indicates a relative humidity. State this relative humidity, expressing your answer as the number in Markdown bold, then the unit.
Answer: **35** %
